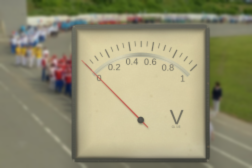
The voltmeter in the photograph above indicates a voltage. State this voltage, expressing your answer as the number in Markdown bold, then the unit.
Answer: **0** V
